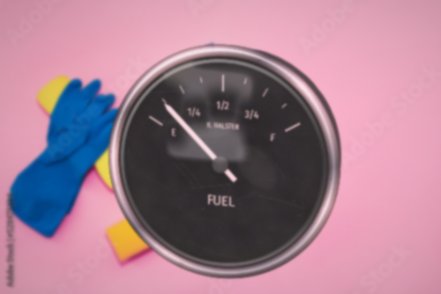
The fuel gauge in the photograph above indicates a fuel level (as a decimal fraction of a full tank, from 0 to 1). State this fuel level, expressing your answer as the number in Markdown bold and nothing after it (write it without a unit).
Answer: **0.125**
